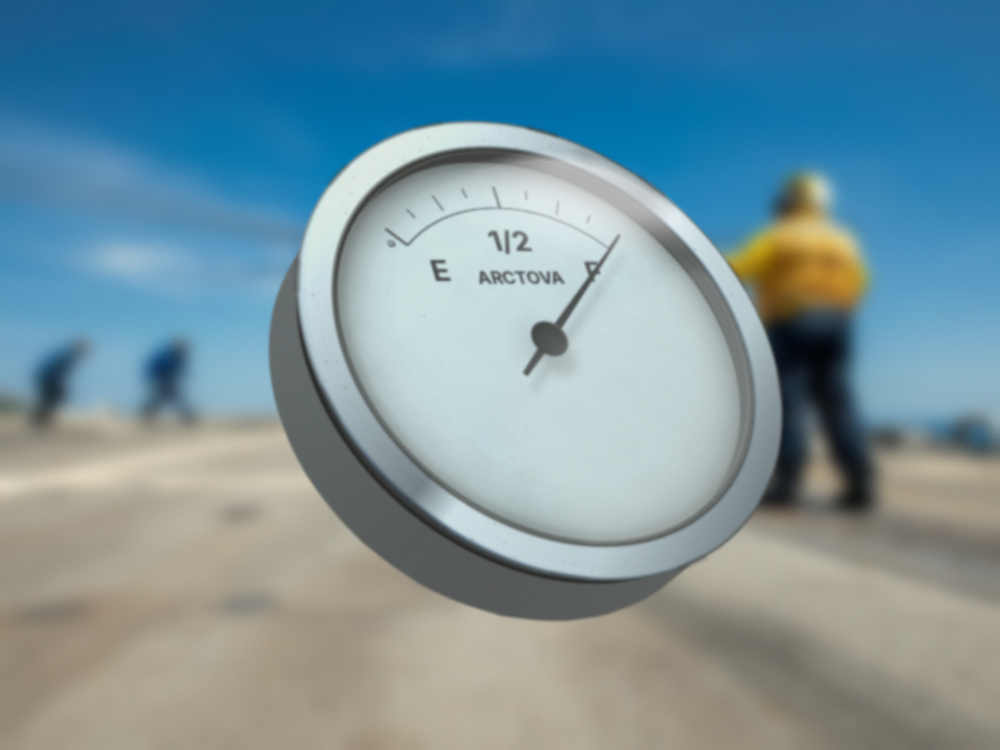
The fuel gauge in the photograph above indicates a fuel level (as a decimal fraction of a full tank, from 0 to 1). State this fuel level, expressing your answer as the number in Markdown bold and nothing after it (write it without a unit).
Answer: **1**
